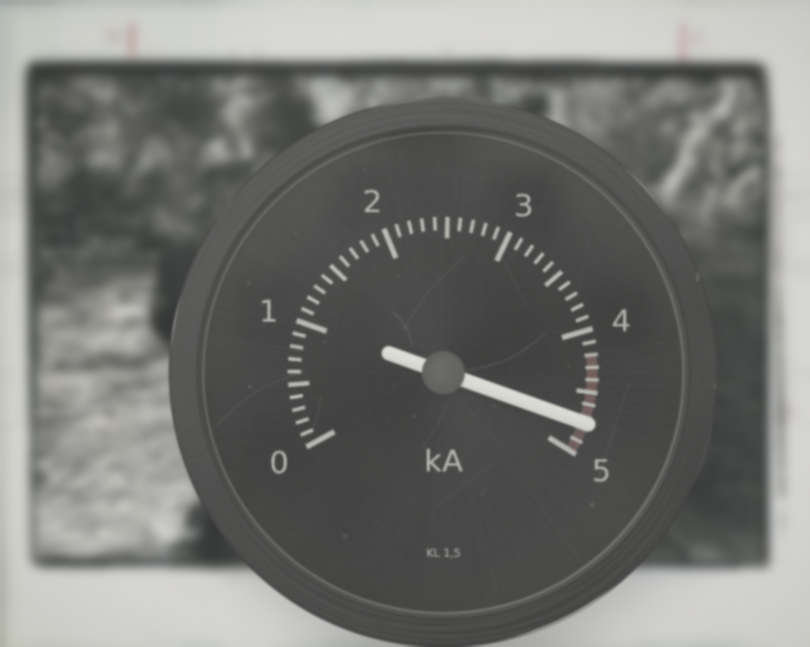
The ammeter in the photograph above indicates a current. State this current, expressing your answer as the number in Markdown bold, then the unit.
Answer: **4.75** kA
